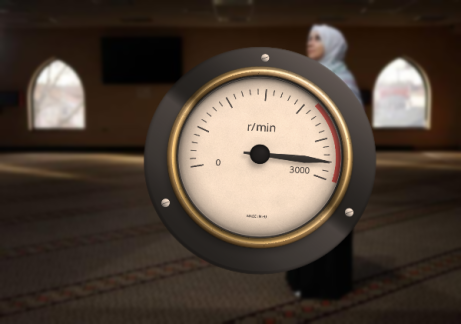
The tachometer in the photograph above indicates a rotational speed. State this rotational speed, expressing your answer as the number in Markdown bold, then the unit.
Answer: **2800** rpm
